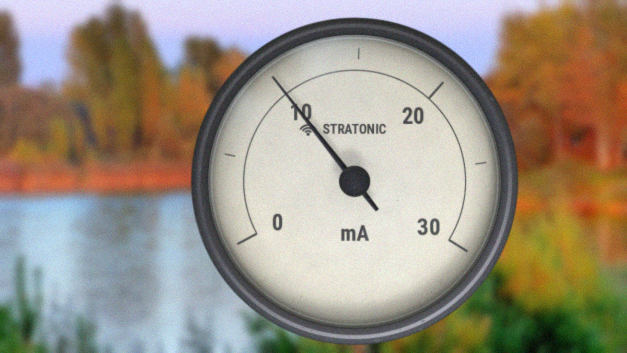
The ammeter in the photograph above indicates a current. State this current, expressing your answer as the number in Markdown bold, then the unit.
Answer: **10** mA
